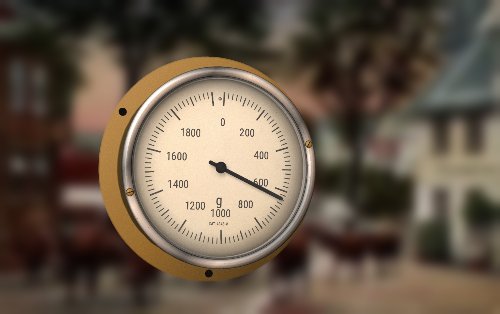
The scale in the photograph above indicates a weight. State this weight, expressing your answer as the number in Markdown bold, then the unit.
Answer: **640** g
